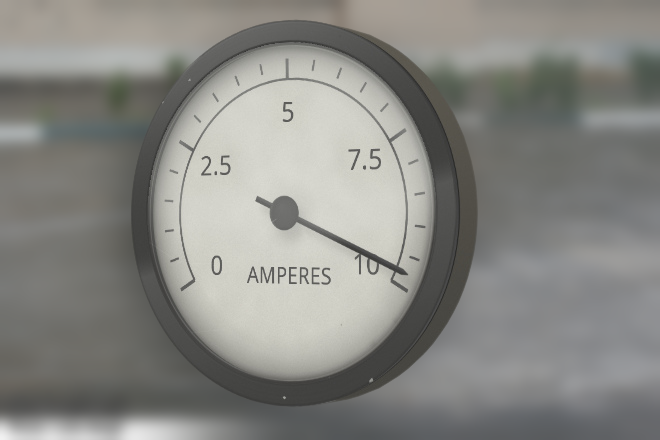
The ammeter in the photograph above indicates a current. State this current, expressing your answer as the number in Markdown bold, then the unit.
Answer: **9.75** A
